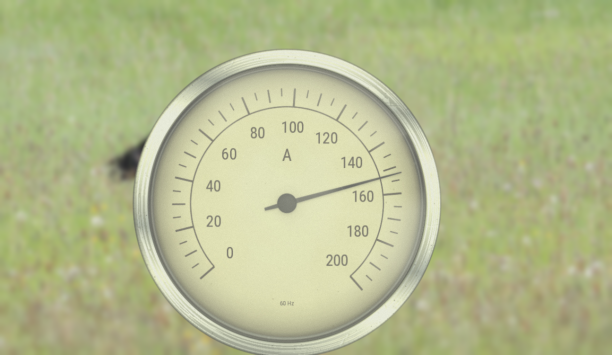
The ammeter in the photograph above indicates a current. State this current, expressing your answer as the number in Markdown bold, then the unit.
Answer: **152.5** A
